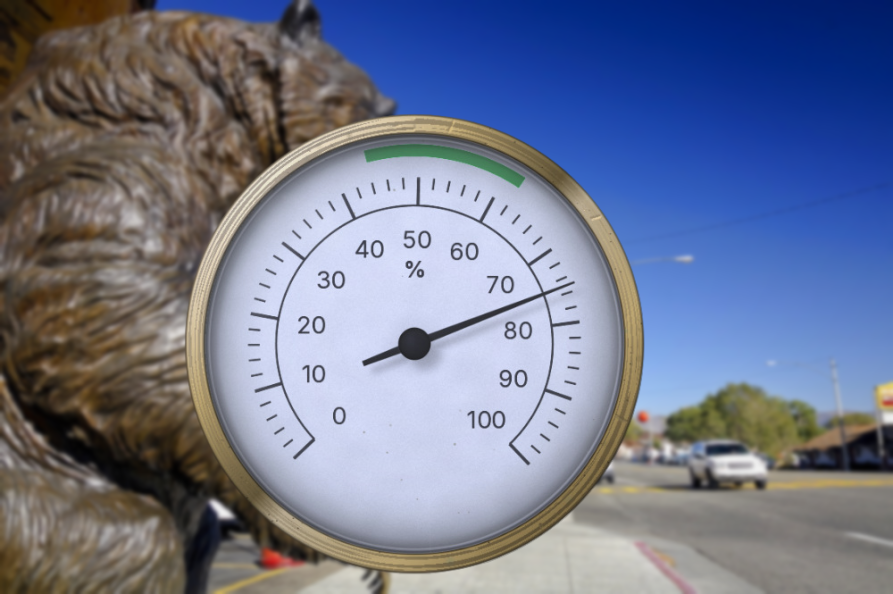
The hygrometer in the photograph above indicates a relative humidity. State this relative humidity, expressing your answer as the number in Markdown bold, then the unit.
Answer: **75** %
